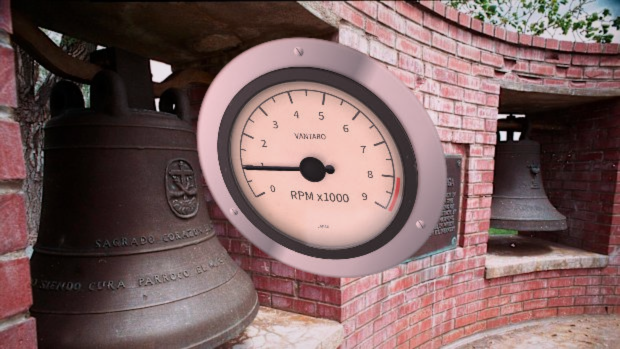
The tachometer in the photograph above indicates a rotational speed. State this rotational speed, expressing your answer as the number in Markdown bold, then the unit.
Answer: **1000** rpm
